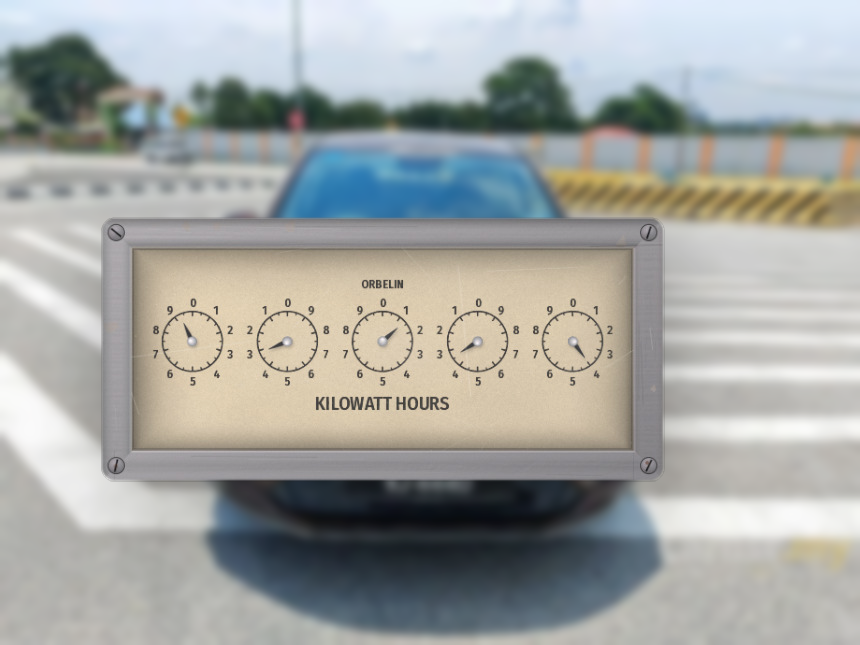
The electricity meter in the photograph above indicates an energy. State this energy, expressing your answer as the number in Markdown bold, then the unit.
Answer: **93134** kWh
